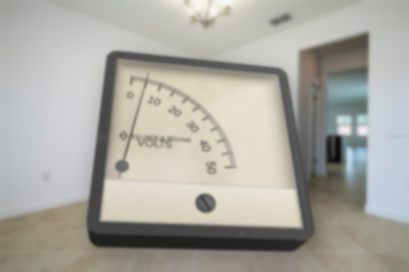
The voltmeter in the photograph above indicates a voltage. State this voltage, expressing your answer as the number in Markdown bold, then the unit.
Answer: **5** V
